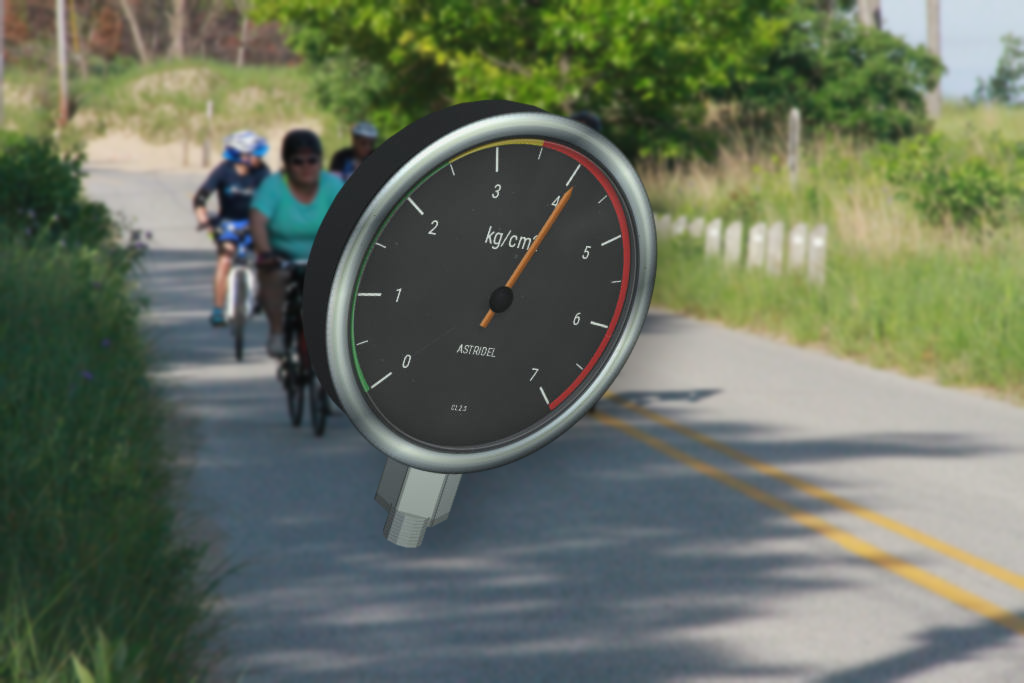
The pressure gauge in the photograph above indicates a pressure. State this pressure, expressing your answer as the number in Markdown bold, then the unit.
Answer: **4** kg/cm²
